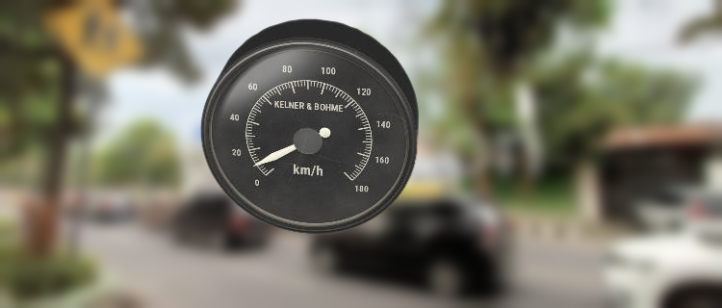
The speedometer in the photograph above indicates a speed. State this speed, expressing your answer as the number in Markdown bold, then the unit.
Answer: **10** km/h
